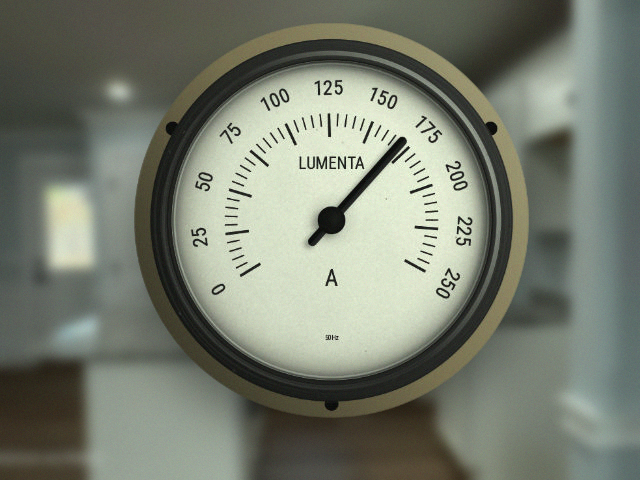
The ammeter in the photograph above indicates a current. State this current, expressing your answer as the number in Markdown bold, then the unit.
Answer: **170** A
